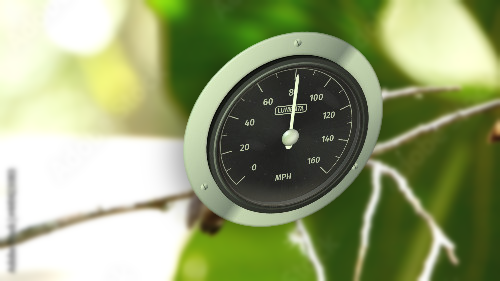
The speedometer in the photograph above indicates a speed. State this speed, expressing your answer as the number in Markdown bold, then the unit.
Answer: **80** mph
